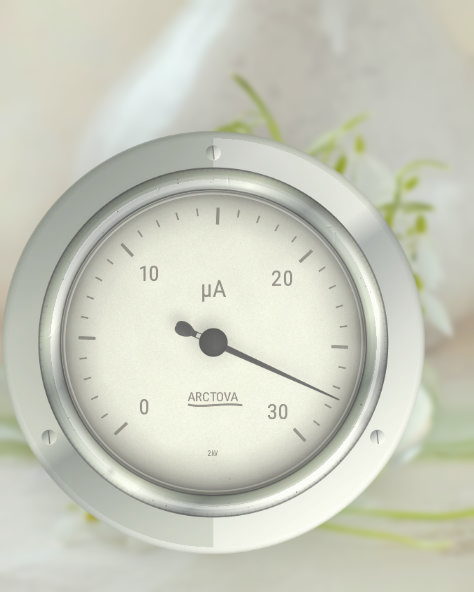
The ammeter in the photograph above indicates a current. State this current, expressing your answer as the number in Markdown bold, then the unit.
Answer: **27.5** µA
